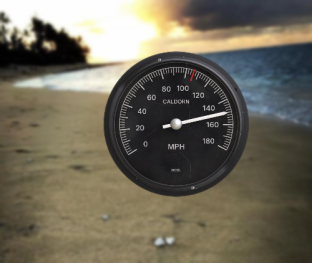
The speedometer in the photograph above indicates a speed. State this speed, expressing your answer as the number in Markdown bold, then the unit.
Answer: **150** mph
